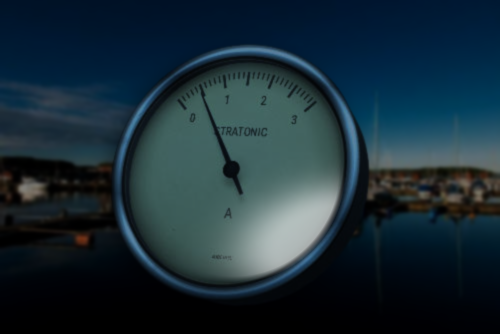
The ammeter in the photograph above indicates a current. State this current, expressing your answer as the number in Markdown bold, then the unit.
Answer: **0.5** A
